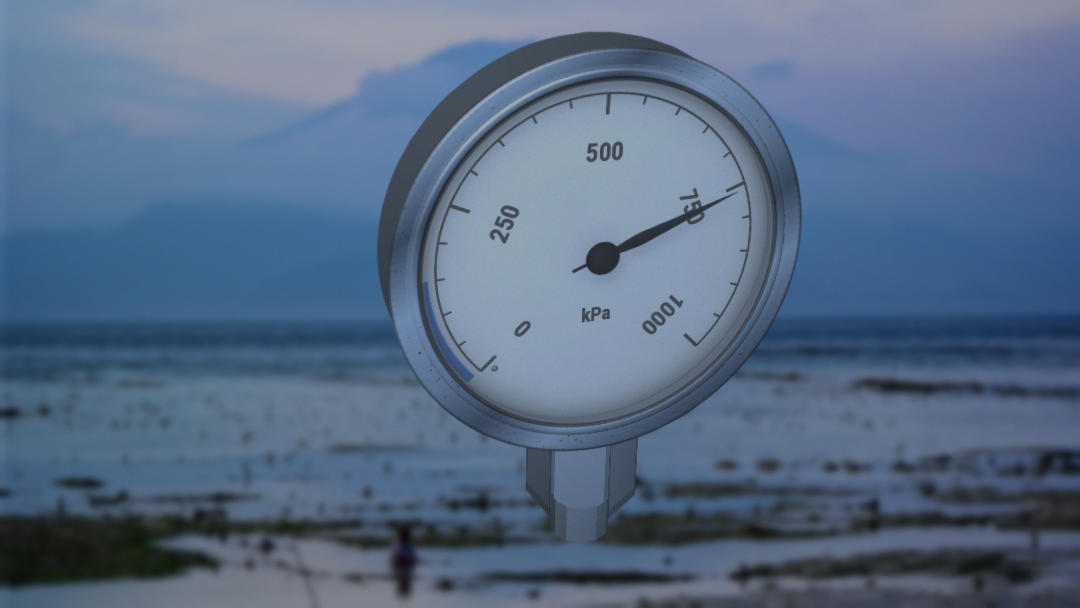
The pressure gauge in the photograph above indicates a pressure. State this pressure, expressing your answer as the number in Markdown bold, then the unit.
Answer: **750** kPa
